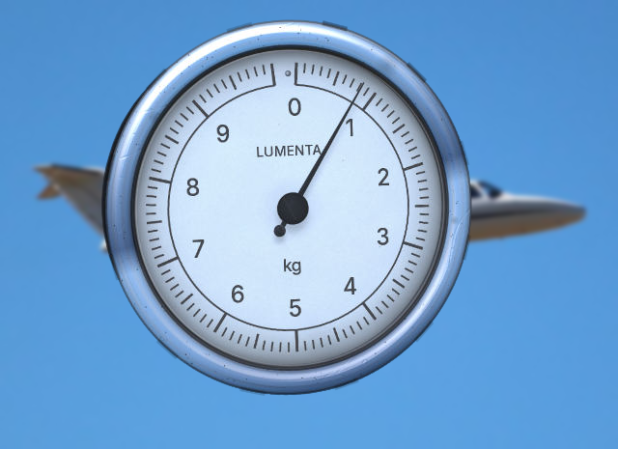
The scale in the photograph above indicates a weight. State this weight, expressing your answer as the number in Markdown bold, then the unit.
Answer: **0.8** kg
